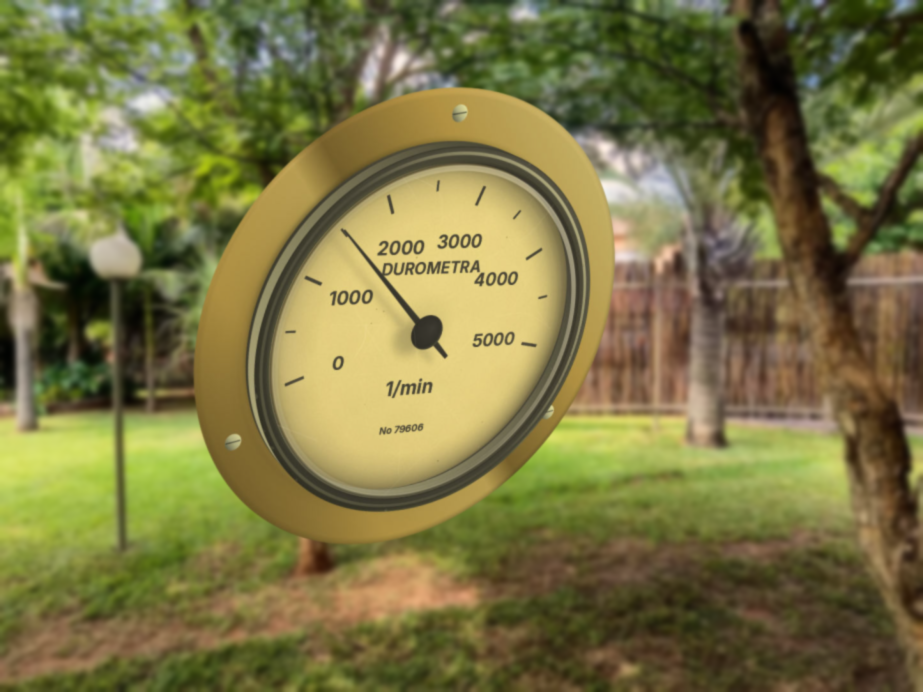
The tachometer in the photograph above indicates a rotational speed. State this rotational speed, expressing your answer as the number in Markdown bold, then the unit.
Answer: **1500** rpm
